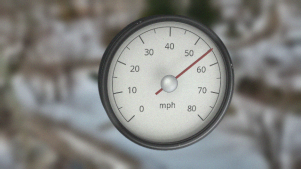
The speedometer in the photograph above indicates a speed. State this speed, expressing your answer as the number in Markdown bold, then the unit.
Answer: **55** mph
